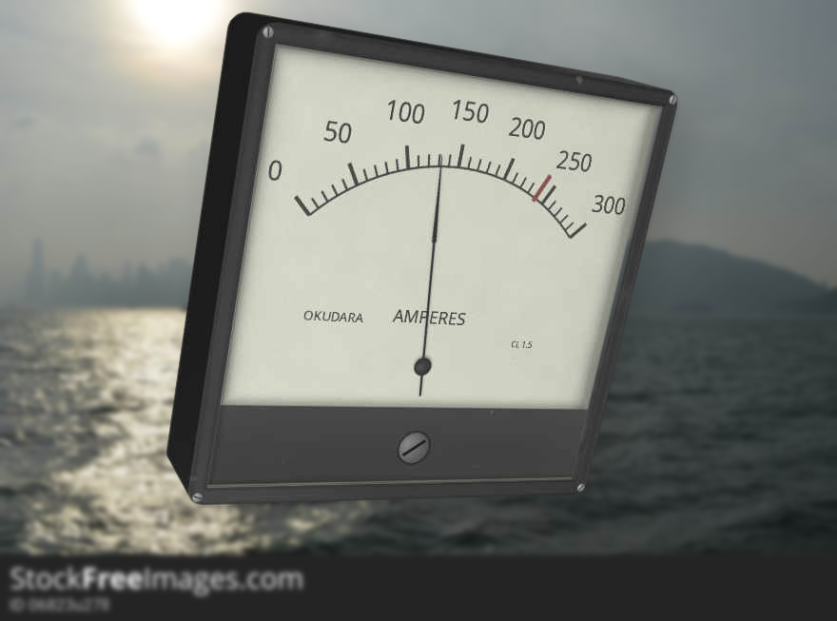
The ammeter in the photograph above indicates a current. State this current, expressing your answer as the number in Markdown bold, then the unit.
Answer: **130** A
